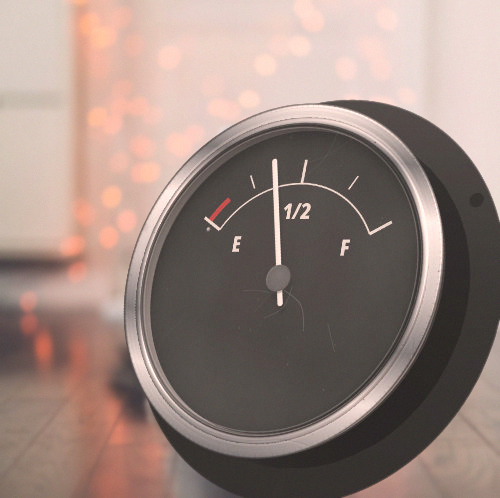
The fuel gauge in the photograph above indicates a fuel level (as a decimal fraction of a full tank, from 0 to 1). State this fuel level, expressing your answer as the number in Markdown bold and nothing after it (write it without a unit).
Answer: **0.375**
